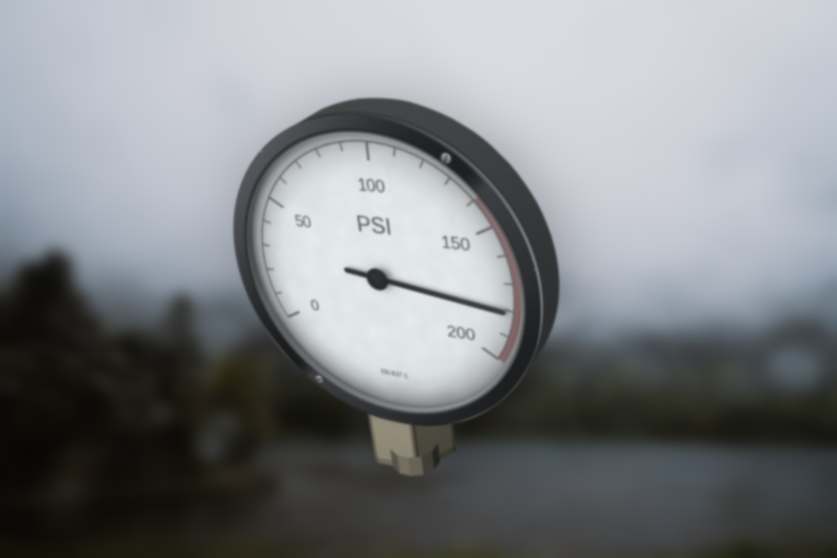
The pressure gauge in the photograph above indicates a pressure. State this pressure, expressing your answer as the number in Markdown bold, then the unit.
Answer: **180** psi
